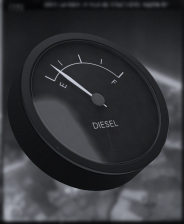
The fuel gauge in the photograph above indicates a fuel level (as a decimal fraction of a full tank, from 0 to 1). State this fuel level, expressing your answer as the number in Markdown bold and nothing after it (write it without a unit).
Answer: **0.125**
